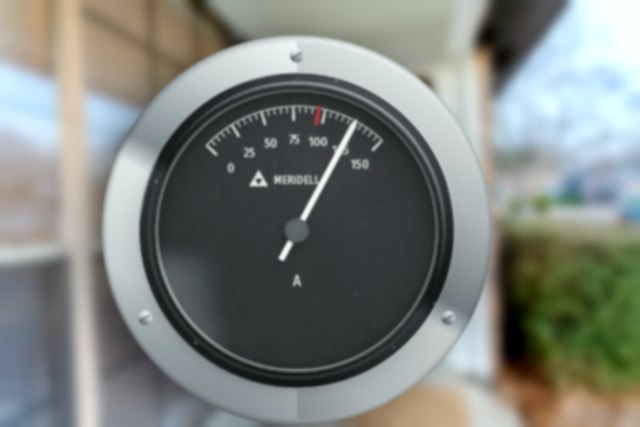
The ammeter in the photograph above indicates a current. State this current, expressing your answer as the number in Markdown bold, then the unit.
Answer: **125** A
